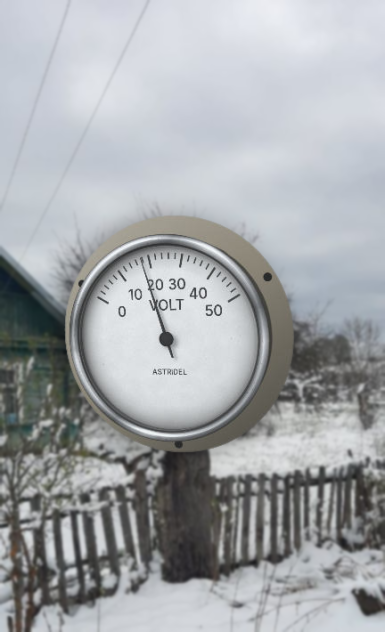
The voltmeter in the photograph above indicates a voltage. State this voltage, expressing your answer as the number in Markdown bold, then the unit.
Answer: **18** V
